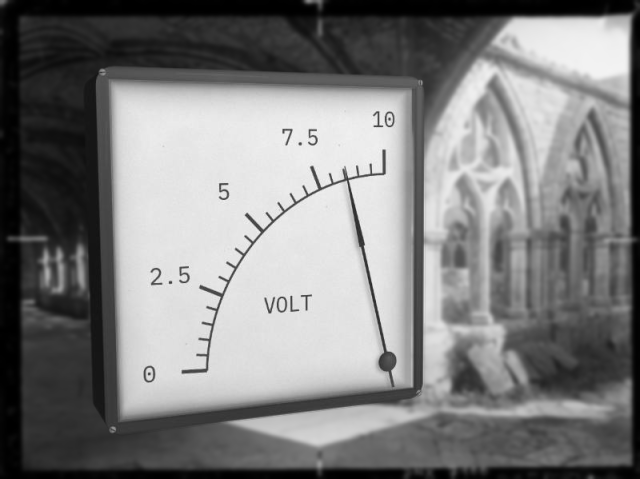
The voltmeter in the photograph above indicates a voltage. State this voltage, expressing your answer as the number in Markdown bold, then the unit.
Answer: **8.5** V
